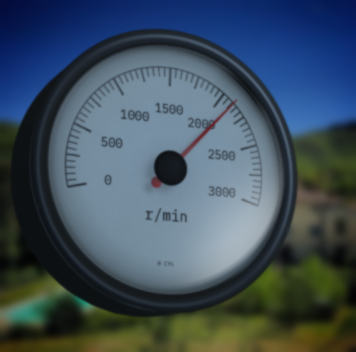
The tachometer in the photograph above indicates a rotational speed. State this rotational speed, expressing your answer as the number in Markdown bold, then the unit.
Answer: **2100** rpm
